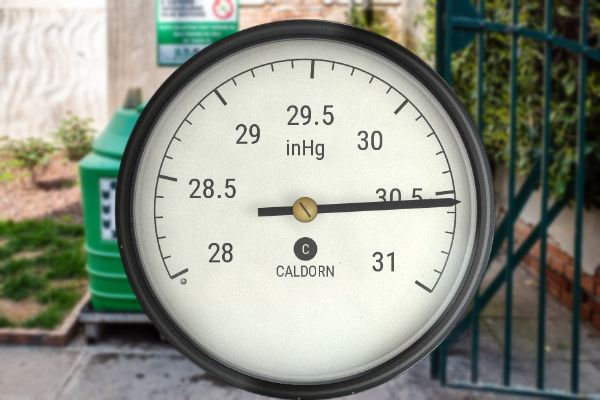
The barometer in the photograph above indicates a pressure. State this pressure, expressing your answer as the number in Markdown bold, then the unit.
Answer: **30.55** inHg
